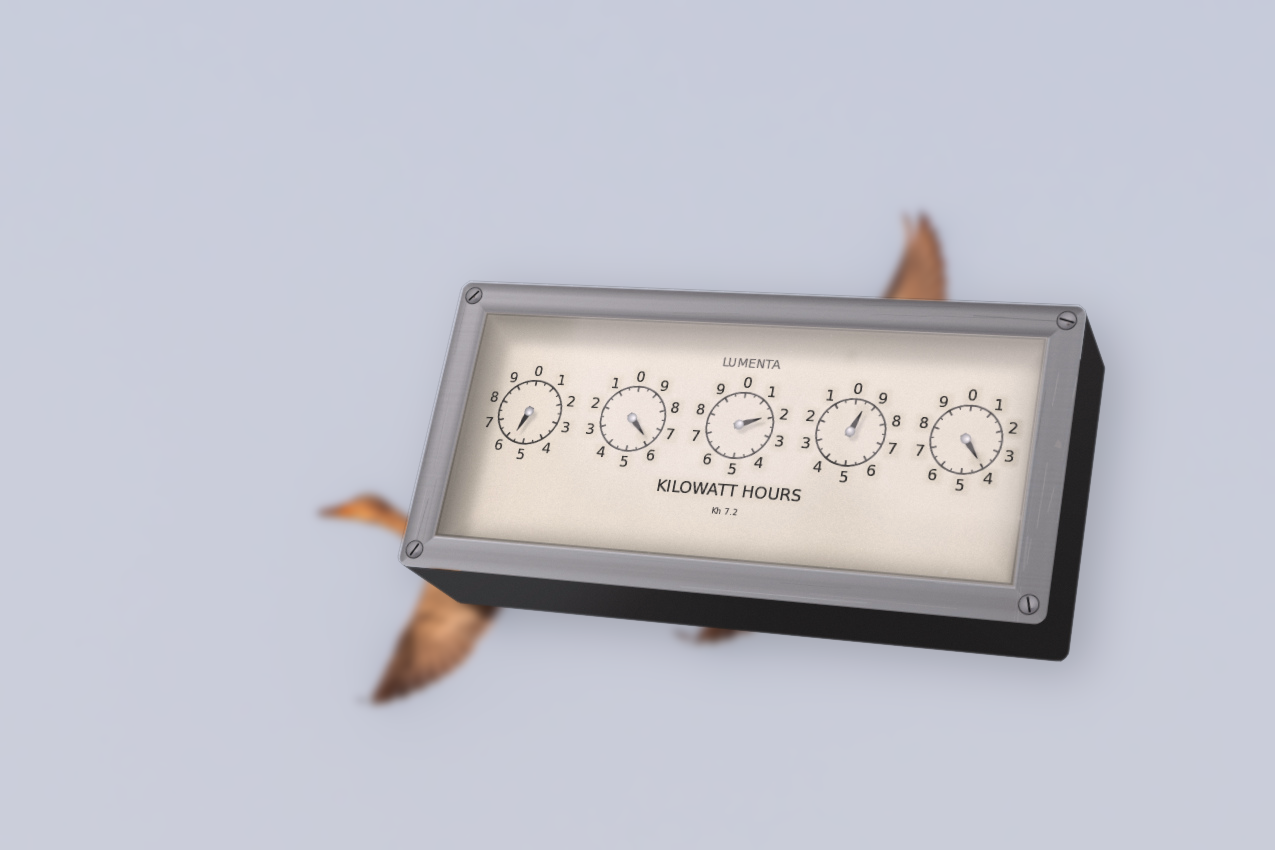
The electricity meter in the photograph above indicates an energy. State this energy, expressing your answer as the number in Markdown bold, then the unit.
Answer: **56194** kWh
